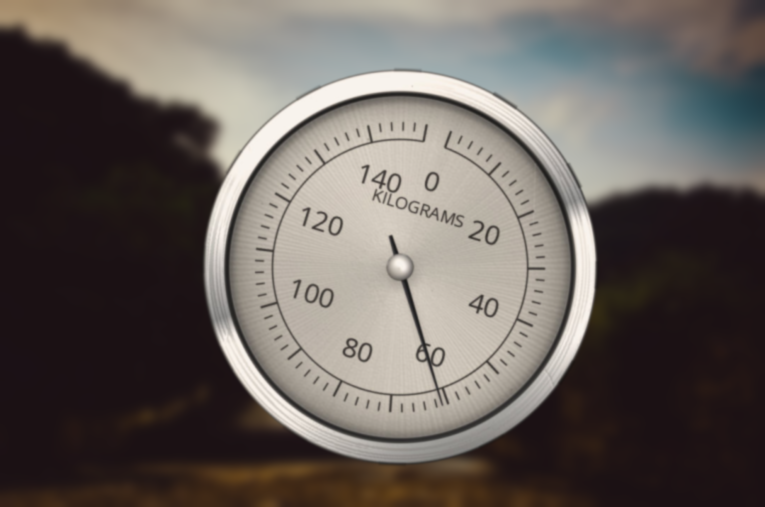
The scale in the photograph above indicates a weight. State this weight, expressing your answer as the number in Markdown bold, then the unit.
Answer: **61** kg
